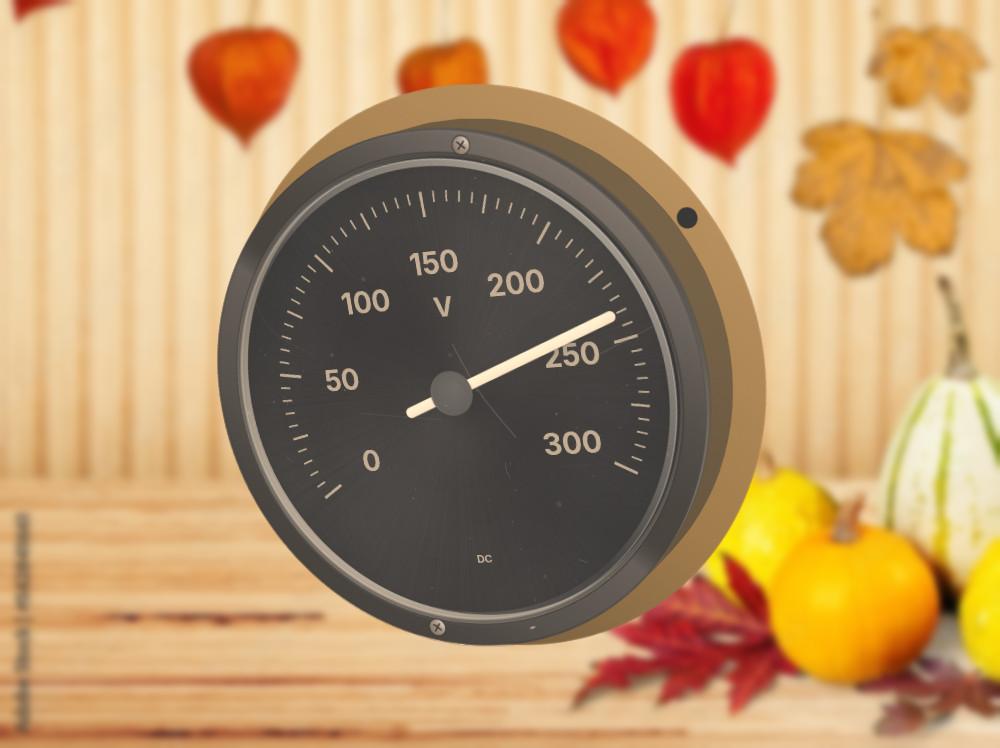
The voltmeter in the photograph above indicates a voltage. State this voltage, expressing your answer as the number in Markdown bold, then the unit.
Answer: **240** V
